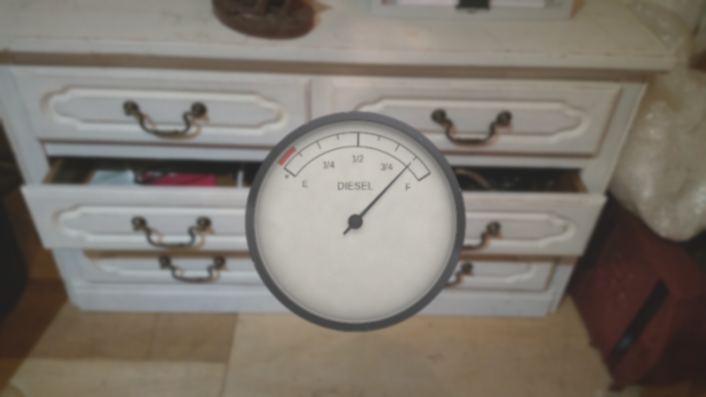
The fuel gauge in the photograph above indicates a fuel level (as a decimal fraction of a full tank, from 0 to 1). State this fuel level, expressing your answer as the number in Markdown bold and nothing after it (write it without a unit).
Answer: **0.875**
